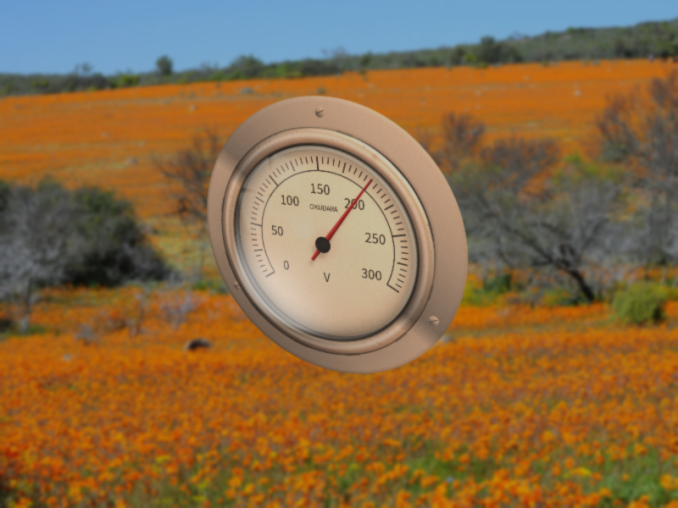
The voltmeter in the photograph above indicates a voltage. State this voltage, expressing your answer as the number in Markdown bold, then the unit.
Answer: **200** V
